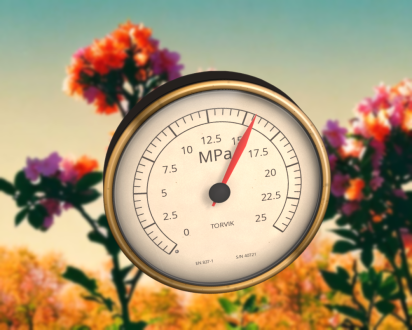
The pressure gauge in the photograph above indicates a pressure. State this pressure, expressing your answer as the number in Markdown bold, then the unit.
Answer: **15.5** MPa
